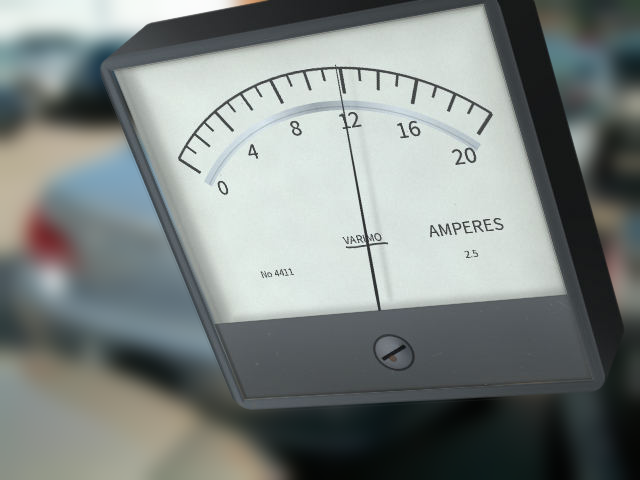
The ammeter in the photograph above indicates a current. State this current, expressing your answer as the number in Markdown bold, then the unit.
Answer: **12** A
